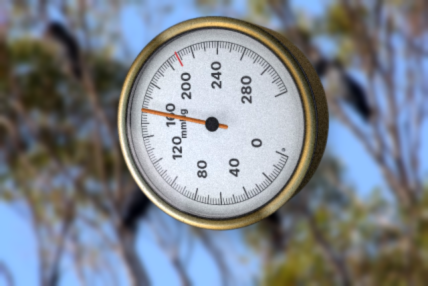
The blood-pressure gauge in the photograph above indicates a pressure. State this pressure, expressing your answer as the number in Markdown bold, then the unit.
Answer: **160** mmHg
